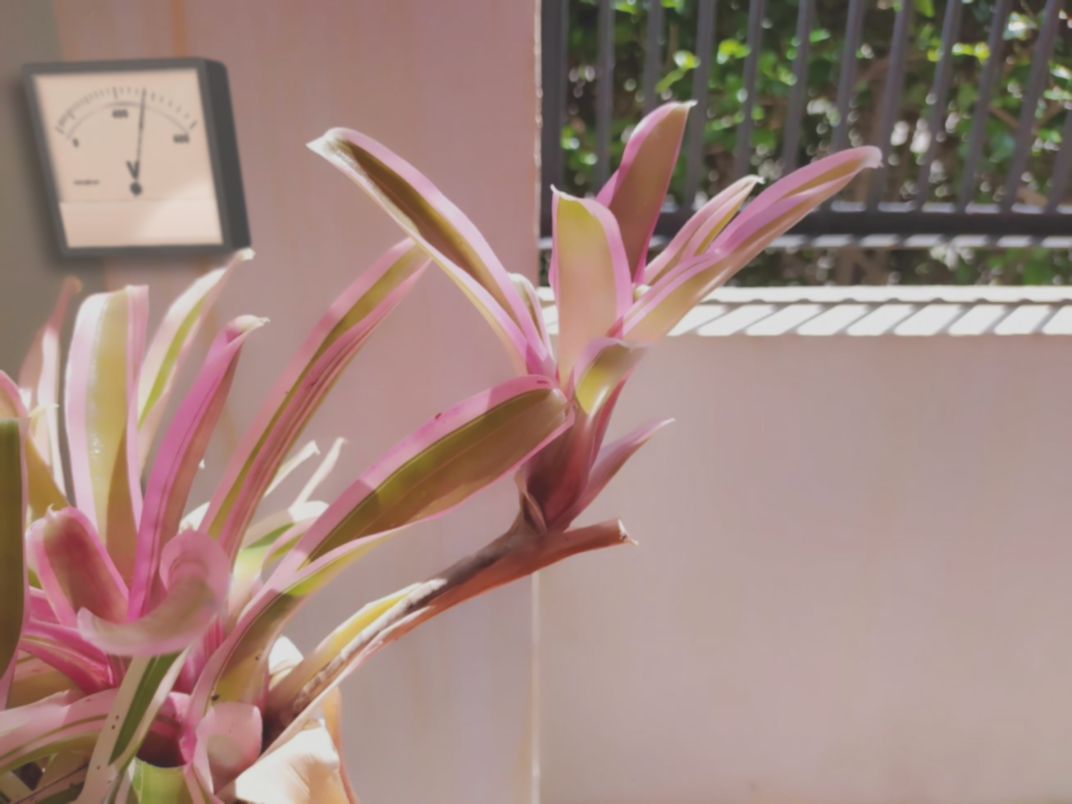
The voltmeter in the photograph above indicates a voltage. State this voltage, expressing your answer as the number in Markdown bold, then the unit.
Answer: **480** V
